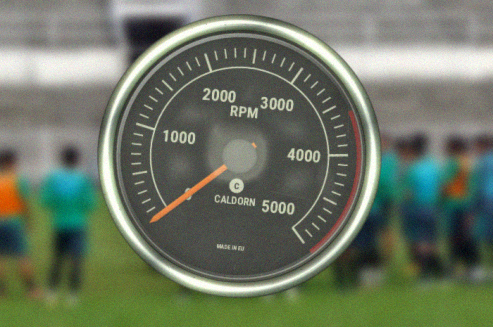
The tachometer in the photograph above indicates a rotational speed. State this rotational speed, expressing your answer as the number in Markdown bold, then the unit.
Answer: **0** rpm
